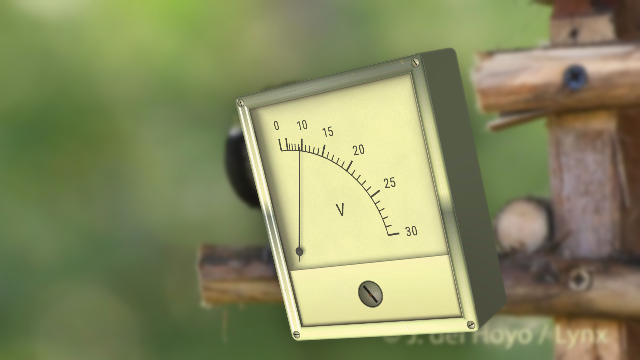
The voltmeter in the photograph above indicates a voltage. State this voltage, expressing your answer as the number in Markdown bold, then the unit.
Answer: **10** V
